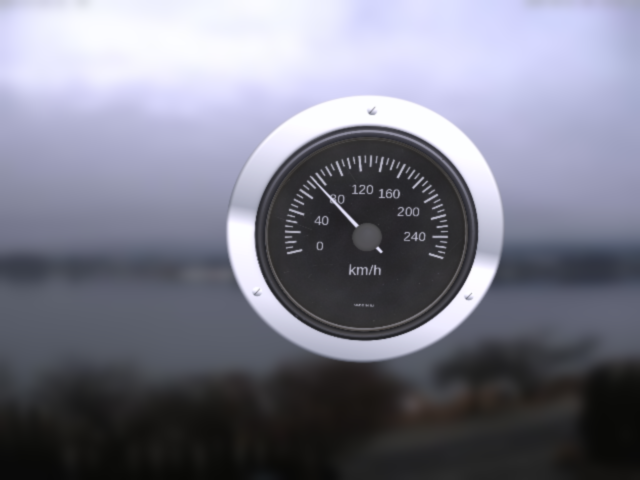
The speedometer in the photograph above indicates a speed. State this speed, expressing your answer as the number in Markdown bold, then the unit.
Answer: **75** km/h
